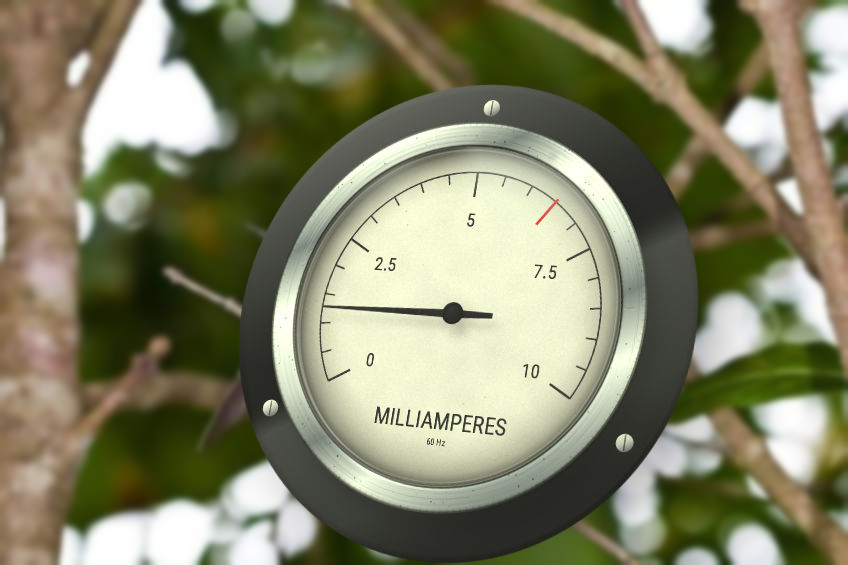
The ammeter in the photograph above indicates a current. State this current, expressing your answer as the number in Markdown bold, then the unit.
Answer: **1.25** mA
